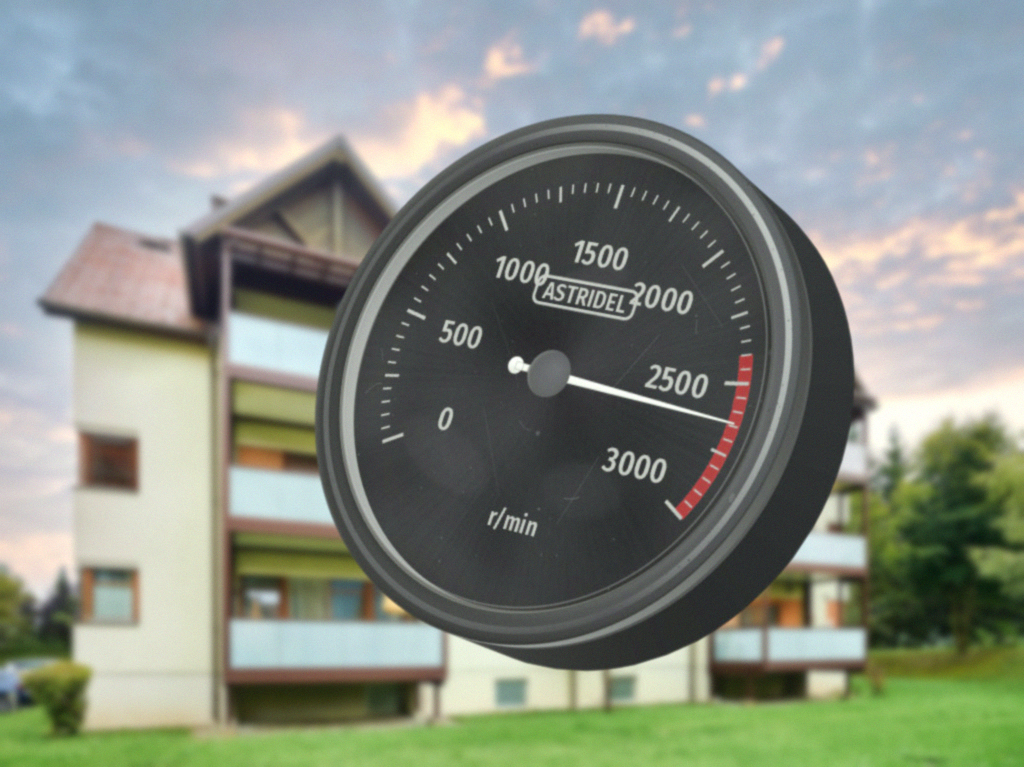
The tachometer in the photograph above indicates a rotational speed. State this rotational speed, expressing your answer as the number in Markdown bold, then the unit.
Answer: **2650** rpm
